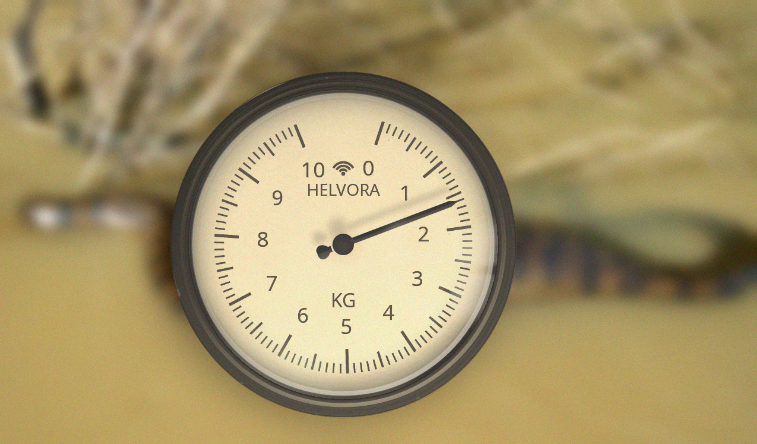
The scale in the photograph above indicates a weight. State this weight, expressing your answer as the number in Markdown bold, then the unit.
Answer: **1.6** kg
